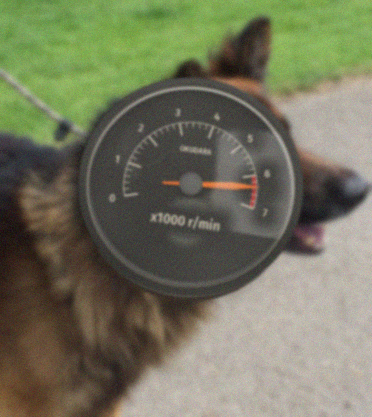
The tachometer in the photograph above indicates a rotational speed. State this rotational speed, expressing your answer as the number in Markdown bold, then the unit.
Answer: **6400** rpm
